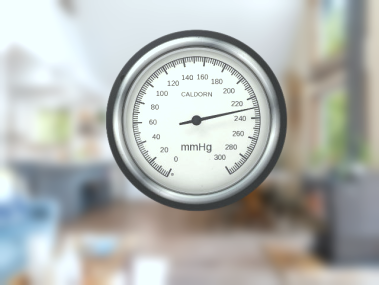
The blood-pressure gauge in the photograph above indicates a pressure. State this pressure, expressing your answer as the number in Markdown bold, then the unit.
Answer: **230** mmHg
